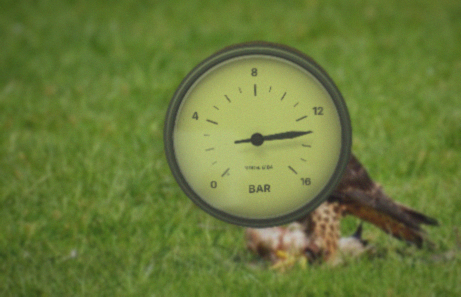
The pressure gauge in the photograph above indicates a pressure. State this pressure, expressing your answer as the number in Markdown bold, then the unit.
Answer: **13** bar
